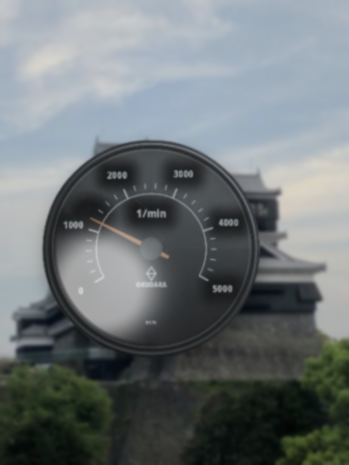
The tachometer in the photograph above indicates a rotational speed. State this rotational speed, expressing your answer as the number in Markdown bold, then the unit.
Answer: **1200** rpm
